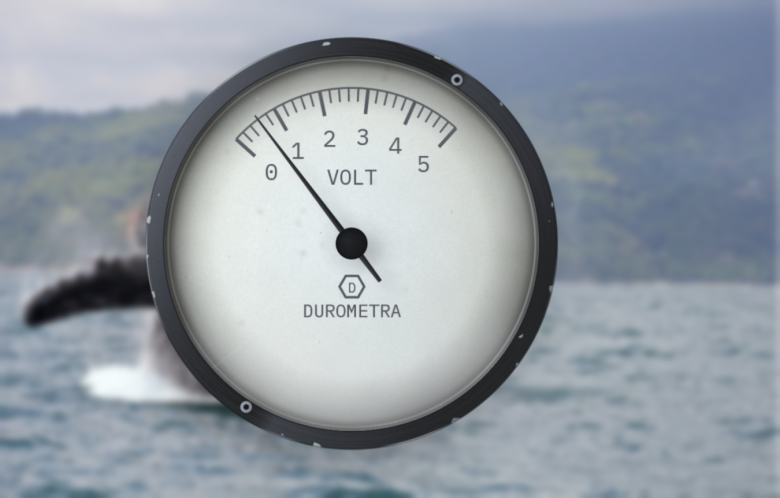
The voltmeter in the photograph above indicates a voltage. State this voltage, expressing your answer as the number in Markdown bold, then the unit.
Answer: **0.6** V
